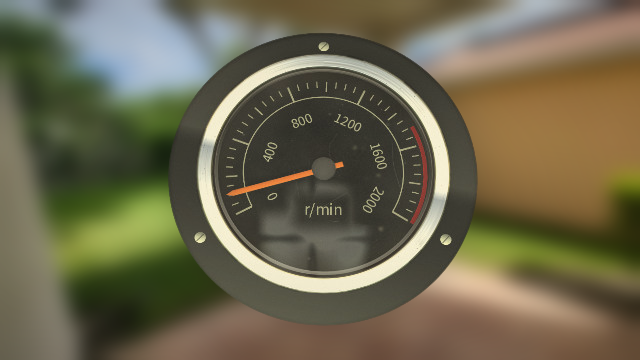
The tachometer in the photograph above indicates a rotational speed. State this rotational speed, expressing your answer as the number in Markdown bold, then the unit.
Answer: **100** rpm
